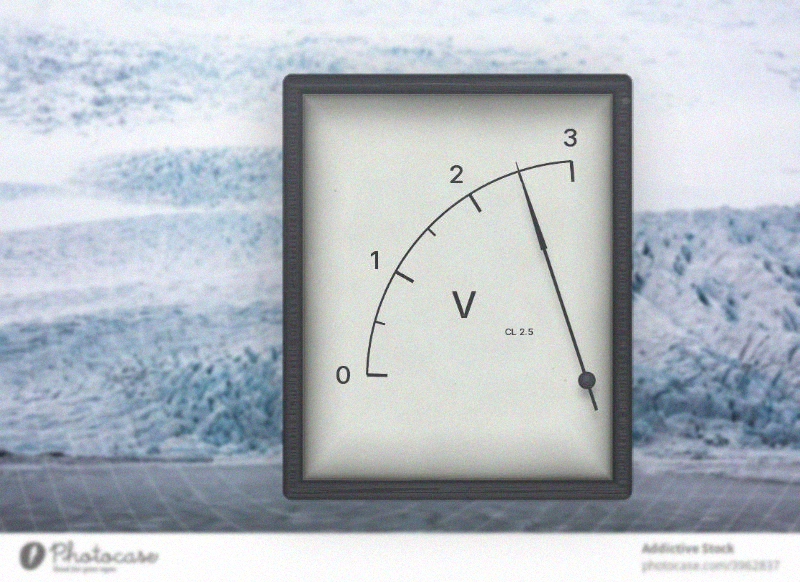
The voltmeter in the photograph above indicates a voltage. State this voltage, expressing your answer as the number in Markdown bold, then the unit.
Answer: **2.5** V
